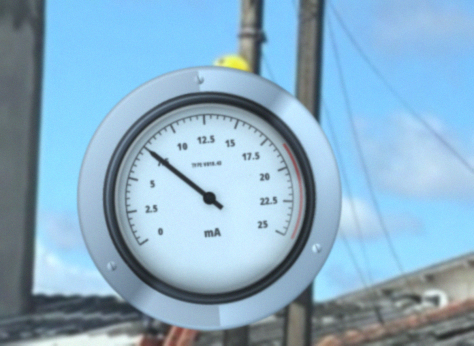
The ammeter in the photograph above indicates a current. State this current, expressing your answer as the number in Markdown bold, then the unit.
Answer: **7.5** mA
